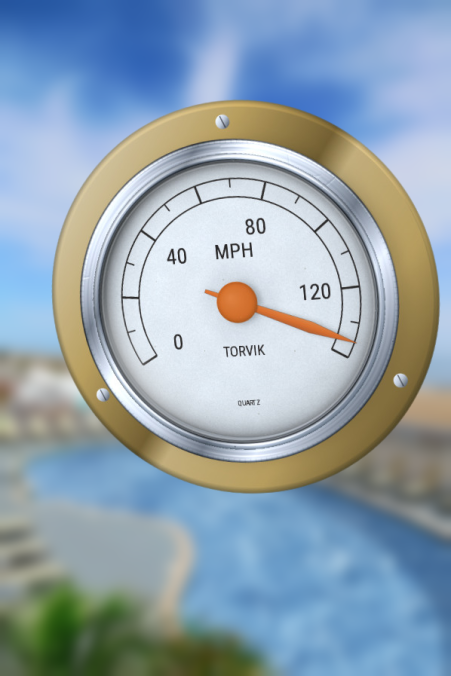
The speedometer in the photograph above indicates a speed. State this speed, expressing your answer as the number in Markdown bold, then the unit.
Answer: **135** mph
